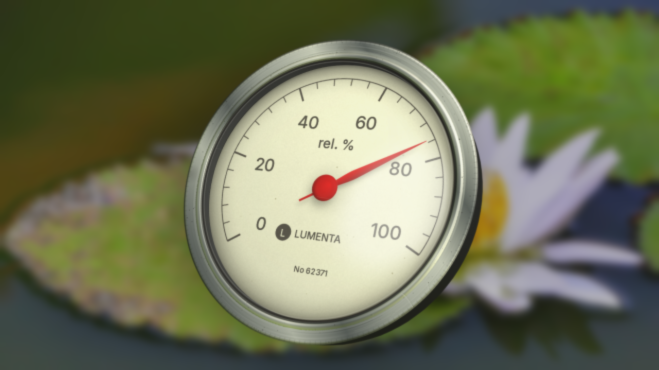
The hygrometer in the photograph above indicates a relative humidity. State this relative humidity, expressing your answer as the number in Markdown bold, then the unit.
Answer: **76** %
